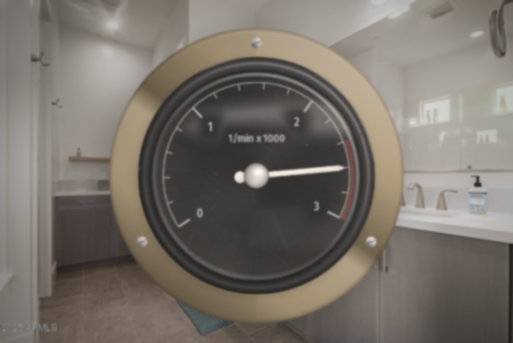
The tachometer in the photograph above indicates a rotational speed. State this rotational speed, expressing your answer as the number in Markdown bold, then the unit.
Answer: **2600** rpm
